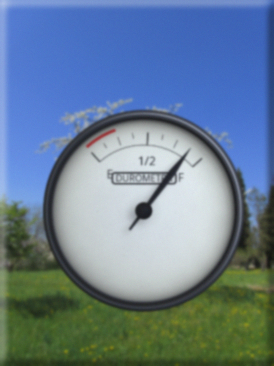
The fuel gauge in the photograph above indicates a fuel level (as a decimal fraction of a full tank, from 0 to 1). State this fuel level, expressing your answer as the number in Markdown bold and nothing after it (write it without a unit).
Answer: **0.875**
